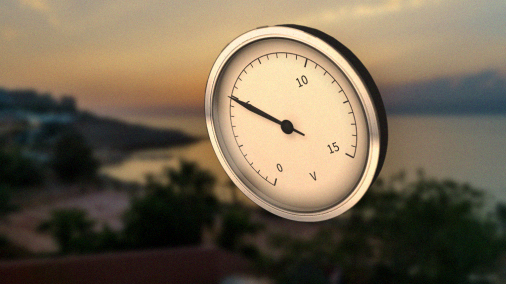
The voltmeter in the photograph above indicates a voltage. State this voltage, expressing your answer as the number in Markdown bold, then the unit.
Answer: **5** V
